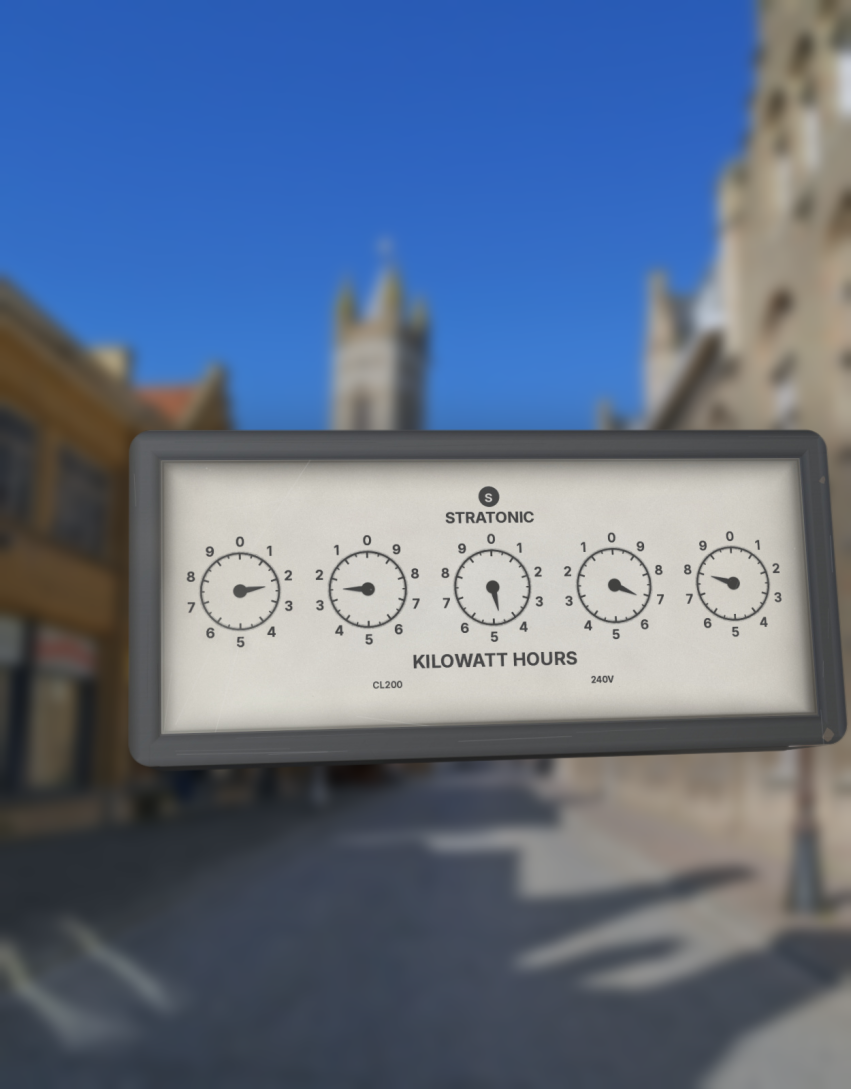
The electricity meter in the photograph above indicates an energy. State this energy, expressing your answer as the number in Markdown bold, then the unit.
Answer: **22468** kWh
